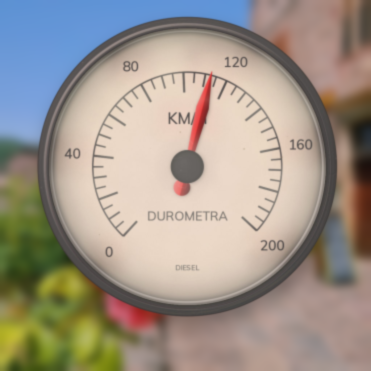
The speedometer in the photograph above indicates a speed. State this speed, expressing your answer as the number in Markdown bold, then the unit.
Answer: **112.5** km/h
